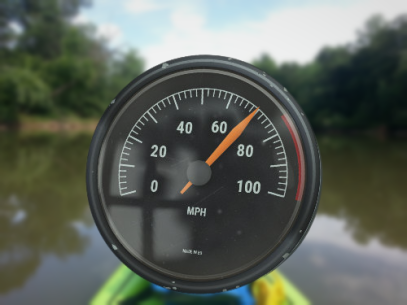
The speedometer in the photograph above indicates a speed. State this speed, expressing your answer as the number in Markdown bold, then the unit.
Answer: **70** mph
